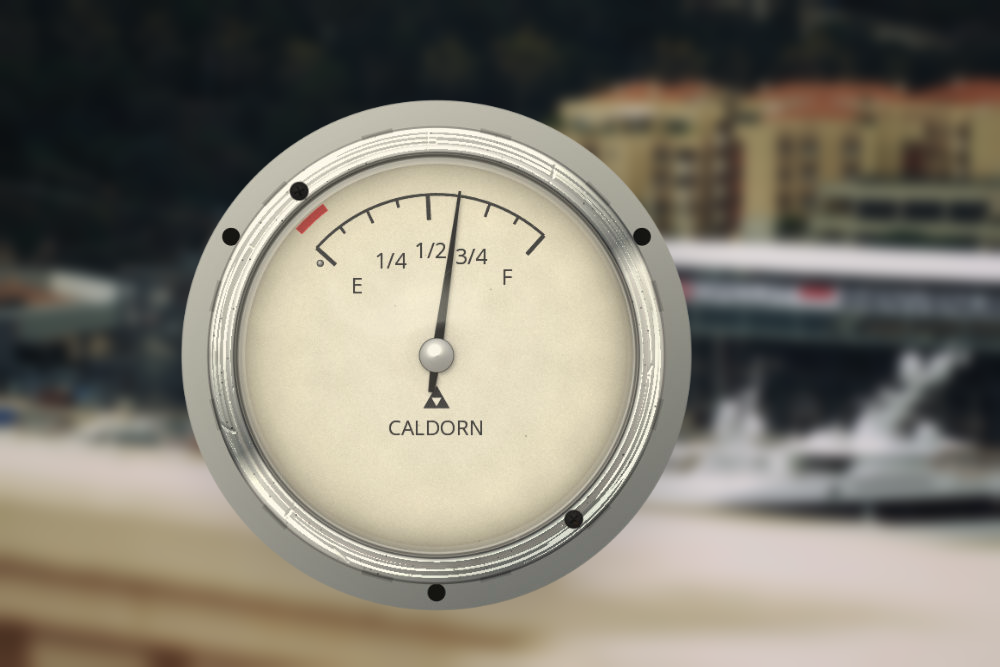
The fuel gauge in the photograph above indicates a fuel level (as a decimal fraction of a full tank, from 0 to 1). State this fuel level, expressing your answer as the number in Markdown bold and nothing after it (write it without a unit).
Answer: **0.625**
